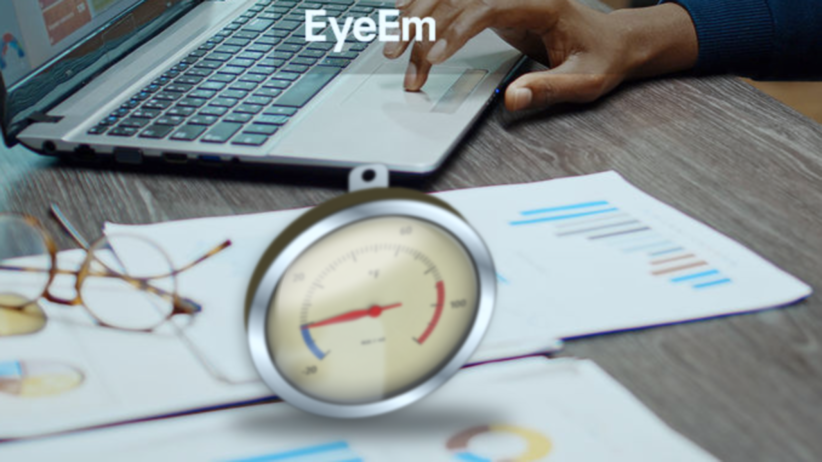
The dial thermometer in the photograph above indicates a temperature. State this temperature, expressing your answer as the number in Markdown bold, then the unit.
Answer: **0** °F
